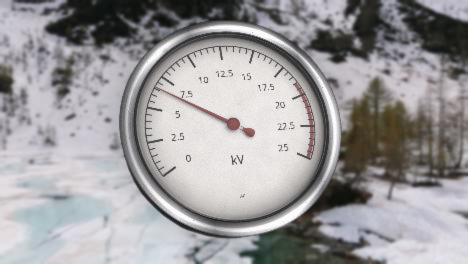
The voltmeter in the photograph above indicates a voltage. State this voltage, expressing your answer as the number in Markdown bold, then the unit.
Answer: **6.5** kV
